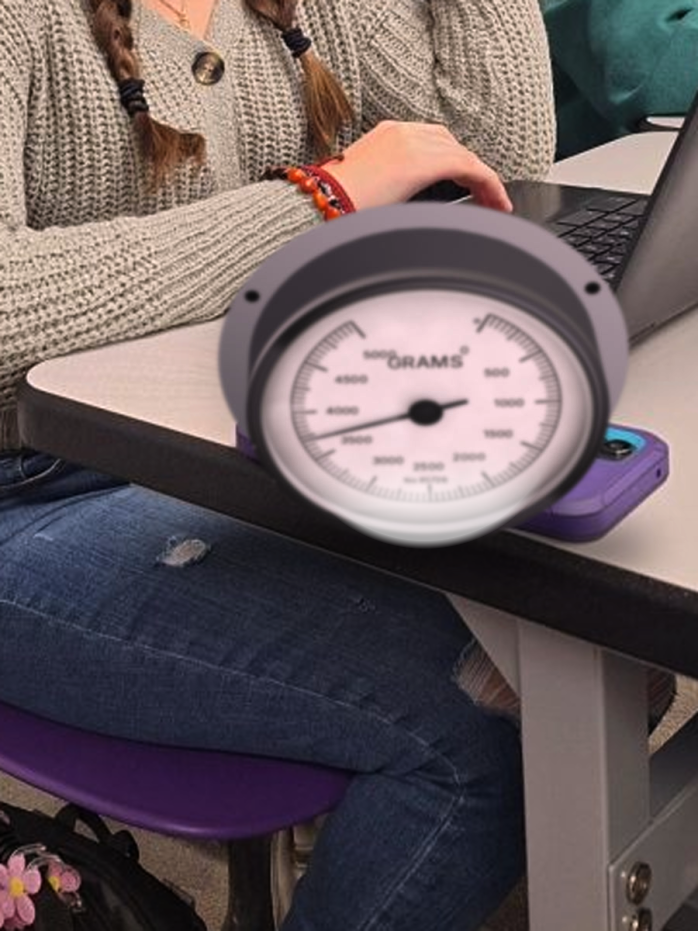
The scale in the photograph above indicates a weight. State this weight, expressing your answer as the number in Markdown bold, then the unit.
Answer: **3750** g
